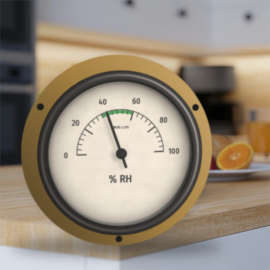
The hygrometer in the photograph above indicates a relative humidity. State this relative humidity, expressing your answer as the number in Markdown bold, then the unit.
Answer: **40** %
